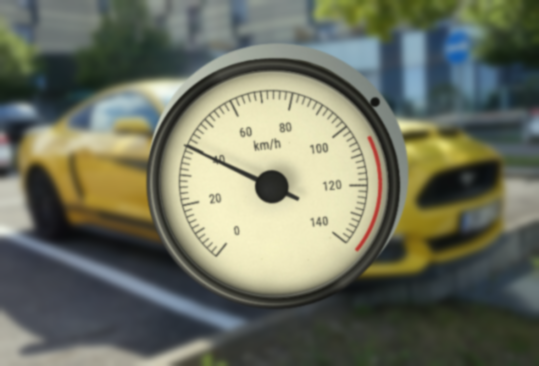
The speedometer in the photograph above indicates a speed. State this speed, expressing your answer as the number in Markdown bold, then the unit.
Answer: **40** km/h
